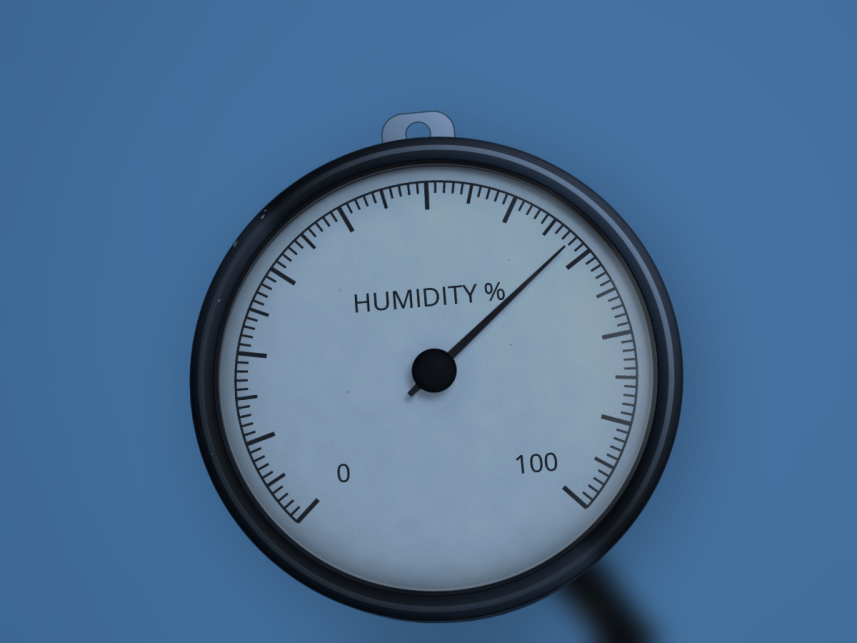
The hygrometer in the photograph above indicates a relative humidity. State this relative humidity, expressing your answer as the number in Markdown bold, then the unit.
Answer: **68** %
